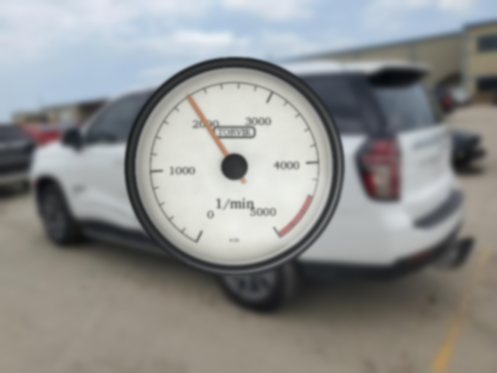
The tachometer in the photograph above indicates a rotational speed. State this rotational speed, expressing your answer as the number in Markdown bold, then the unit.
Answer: **2000** rpm
